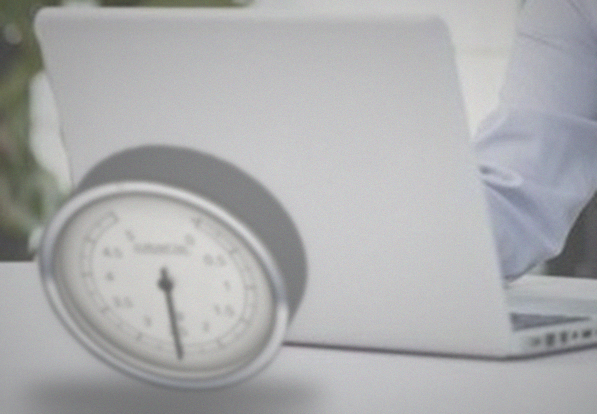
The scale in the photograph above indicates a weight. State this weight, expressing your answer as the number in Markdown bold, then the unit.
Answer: **2.5** kg
